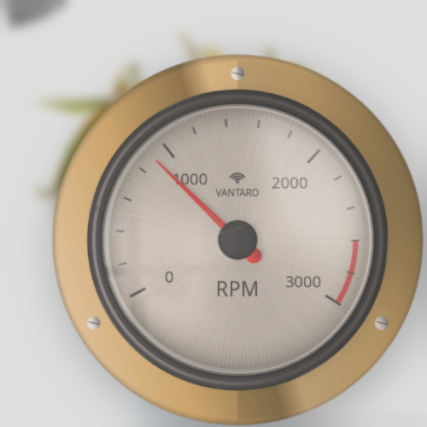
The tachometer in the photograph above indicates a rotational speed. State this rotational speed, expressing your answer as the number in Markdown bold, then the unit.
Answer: **900** rpm
